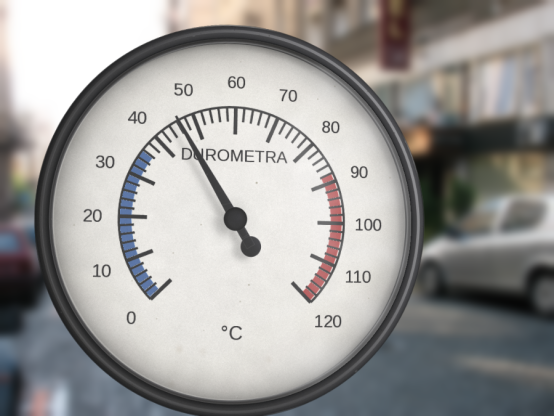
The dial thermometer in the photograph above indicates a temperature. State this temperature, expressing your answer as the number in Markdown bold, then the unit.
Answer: **46** °C
